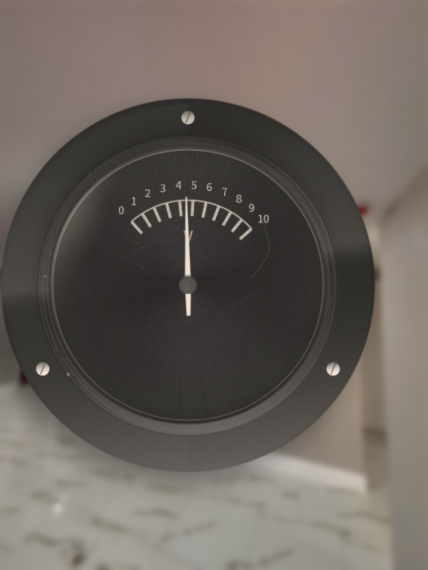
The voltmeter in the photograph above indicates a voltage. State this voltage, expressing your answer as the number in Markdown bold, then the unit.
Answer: **4.5** V
